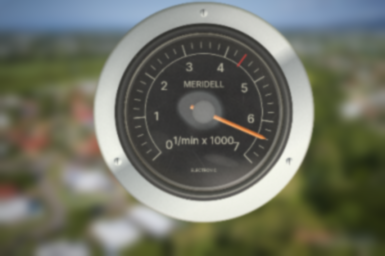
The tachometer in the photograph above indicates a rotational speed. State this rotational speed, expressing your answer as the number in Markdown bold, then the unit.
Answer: **6400** rpm
